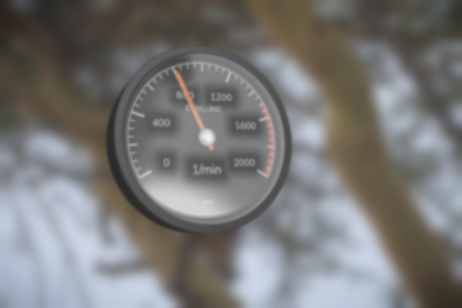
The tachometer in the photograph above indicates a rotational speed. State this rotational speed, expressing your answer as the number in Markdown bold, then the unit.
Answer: **800** rpm
